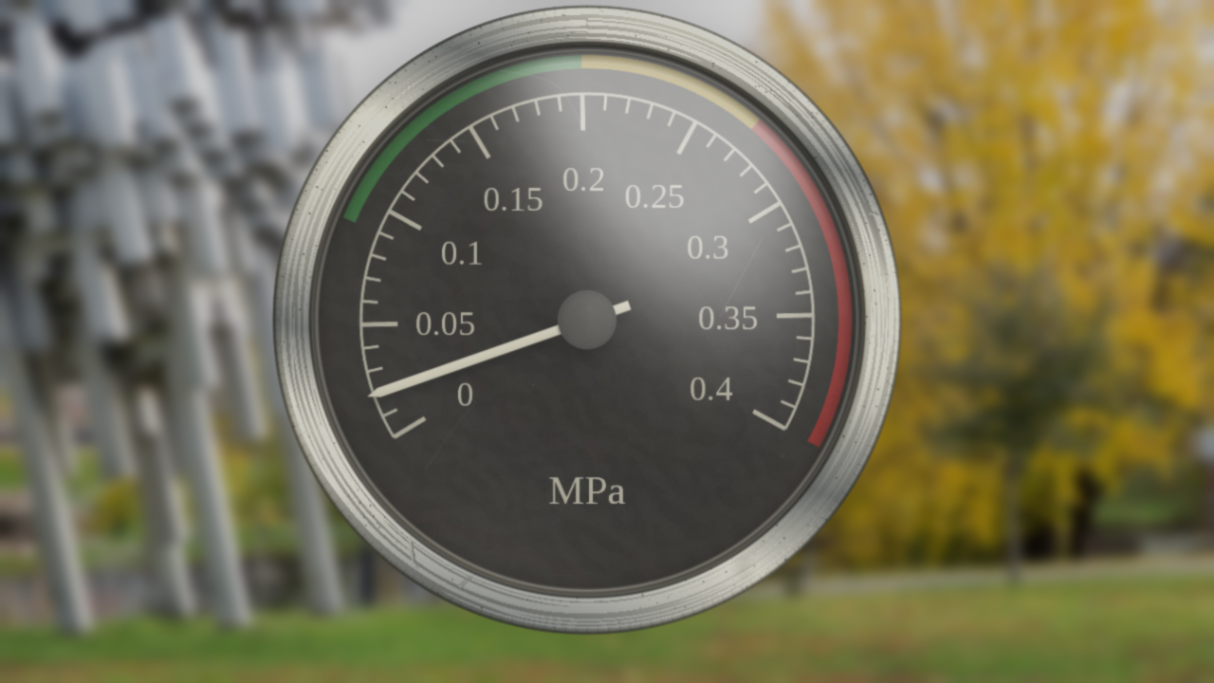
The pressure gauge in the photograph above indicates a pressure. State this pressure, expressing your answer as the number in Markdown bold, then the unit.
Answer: **0.02** MPa
